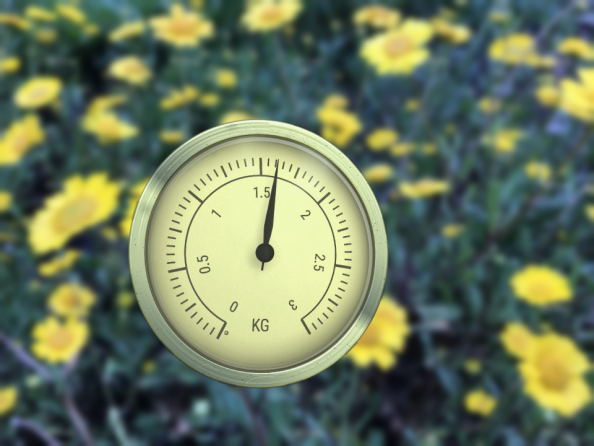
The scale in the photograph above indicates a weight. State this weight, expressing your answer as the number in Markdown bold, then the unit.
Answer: **1.6** kg
